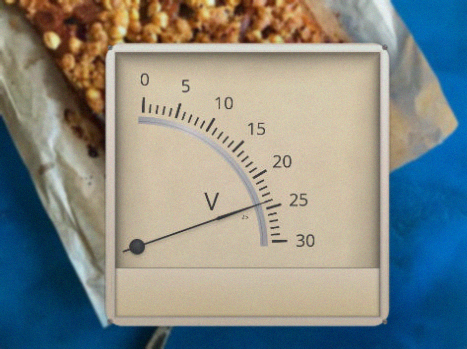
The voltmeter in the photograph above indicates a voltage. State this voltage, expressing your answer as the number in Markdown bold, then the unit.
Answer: **24** V
